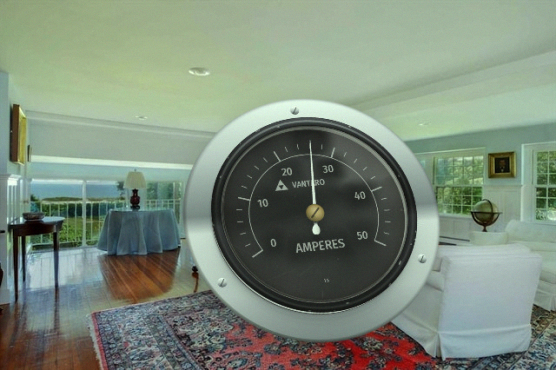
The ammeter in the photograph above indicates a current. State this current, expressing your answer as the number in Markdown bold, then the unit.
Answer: **26** A
